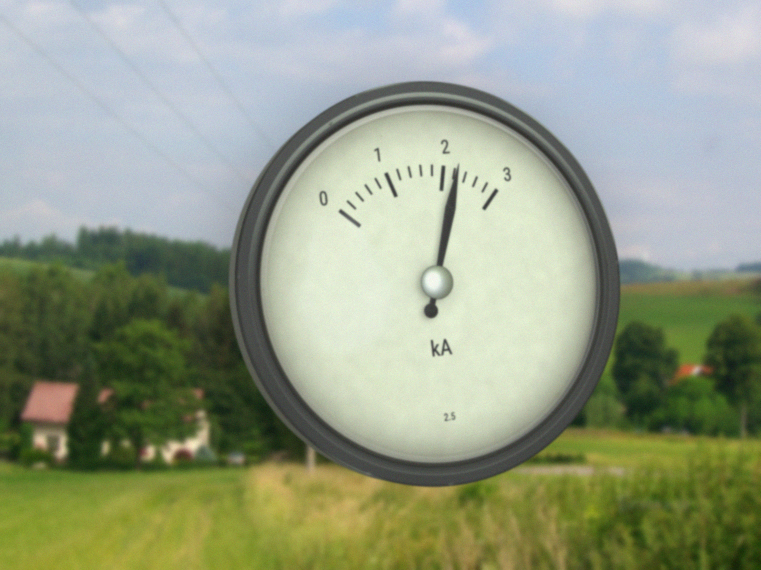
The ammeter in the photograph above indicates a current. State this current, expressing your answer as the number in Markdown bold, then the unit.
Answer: **2.2** kA
